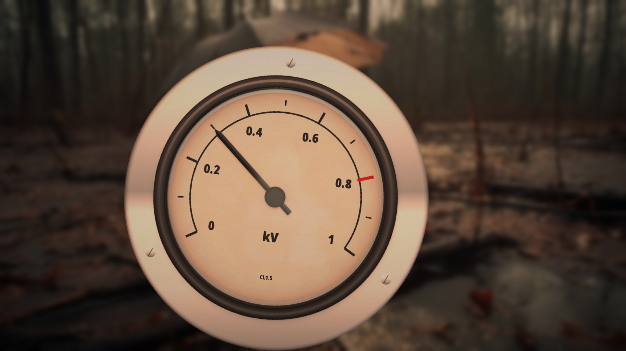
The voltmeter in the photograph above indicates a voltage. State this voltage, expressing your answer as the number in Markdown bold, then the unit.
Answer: **0.3** kV
